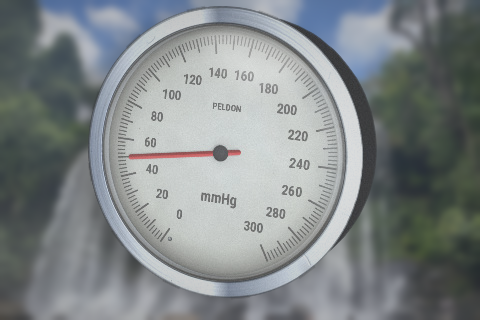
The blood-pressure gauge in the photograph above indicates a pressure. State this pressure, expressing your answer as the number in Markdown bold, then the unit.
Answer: **50** mmHg
